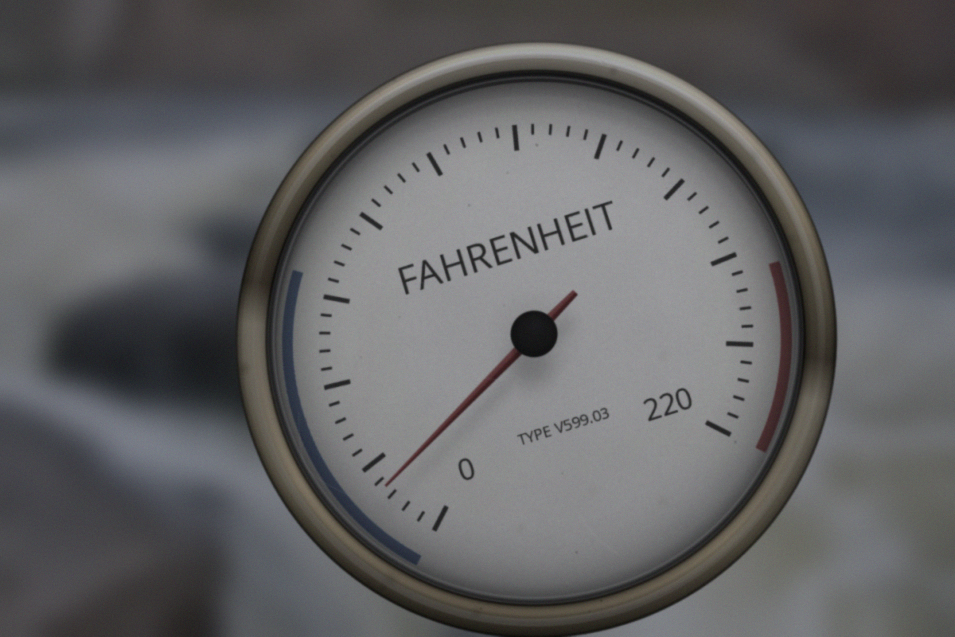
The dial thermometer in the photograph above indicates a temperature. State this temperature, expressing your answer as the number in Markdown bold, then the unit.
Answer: **14** °F
